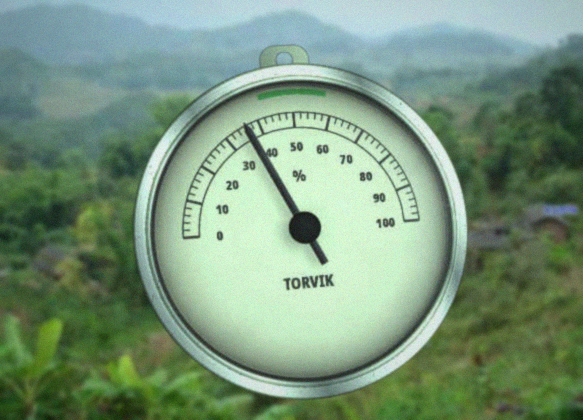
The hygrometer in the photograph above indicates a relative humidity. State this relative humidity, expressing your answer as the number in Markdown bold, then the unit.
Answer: **36** %
